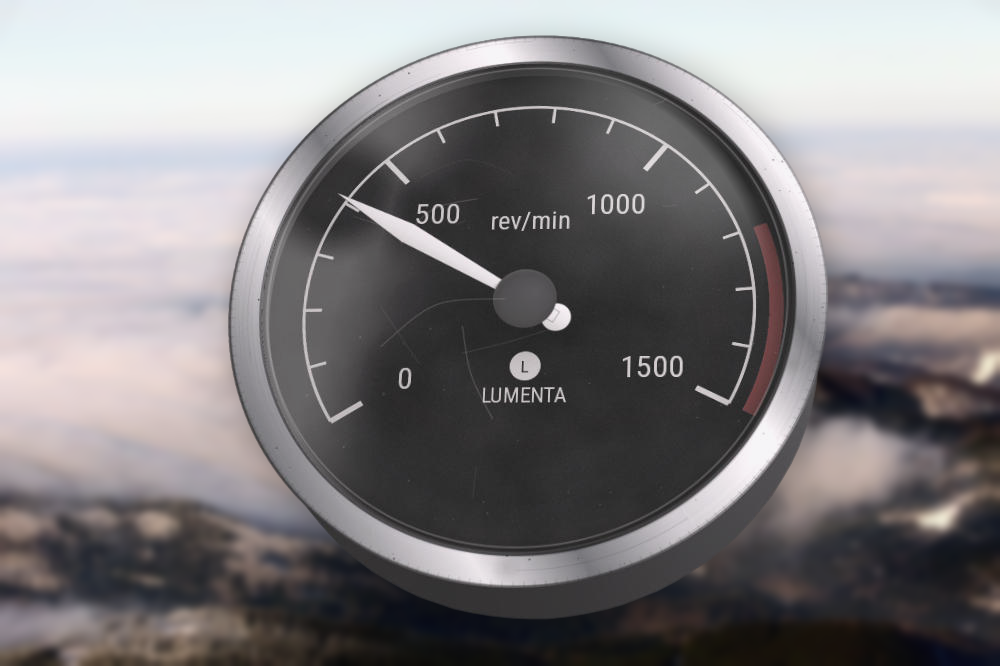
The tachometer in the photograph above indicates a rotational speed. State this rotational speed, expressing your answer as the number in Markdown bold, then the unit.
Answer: **400** rpm
